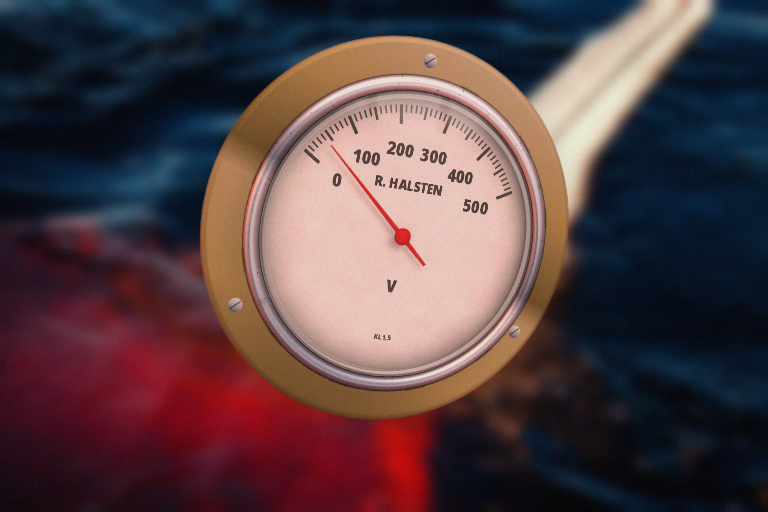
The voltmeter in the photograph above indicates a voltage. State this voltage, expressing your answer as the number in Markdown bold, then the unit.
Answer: **40** V
